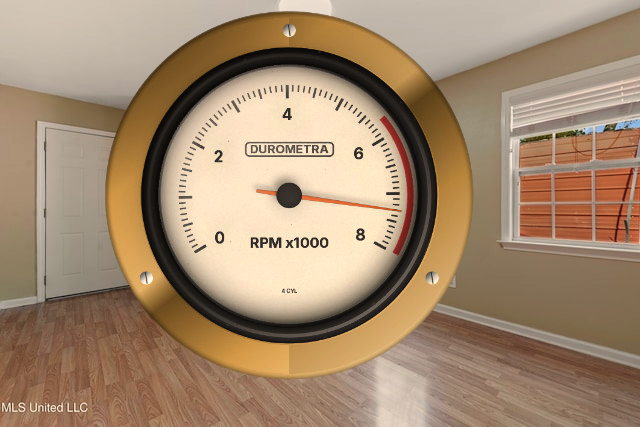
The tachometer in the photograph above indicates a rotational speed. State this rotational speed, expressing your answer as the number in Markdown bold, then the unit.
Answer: **7300** rpm
